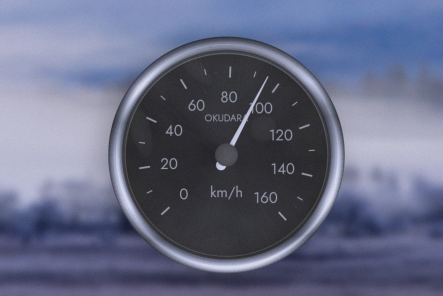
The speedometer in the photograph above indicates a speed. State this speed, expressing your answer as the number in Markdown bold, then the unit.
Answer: **95** km/h
